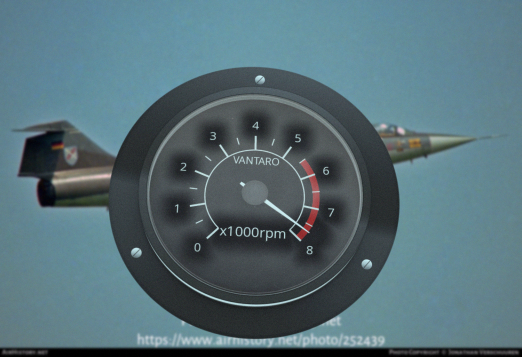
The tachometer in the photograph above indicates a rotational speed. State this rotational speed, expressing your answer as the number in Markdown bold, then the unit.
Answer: **7750** rpm
